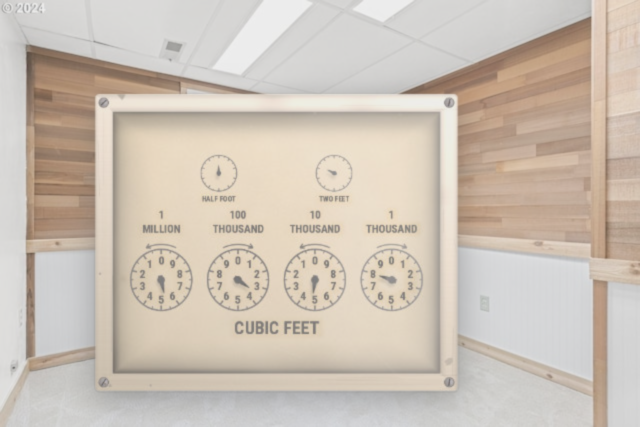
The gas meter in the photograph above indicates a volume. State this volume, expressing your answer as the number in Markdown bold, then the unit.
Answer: **534800** ft³
